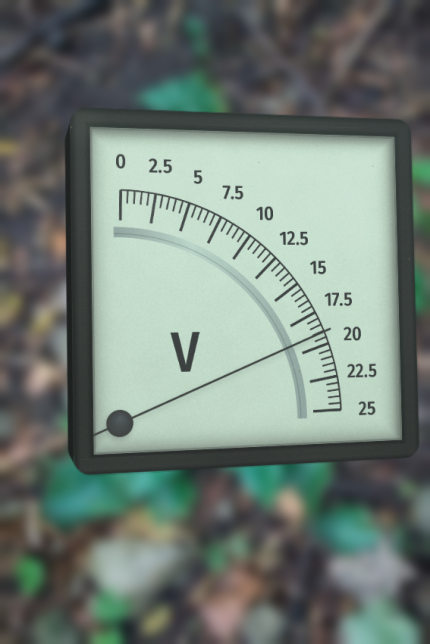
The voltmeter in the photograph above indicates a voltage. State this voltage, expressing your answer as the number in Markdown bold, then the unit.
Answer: **19** V
